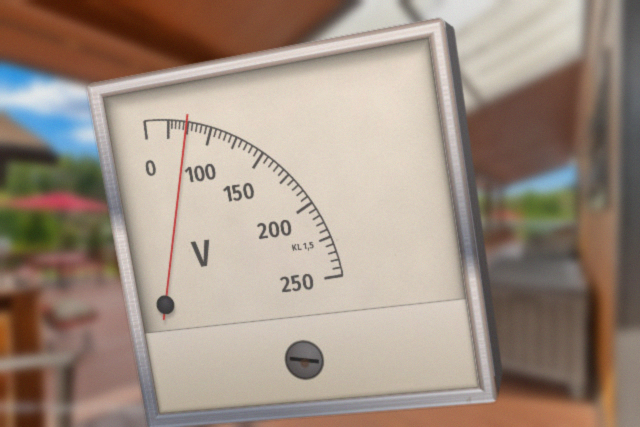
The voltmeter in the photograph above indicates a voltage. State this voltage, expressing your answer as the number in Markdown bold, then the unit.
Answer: **75** V
